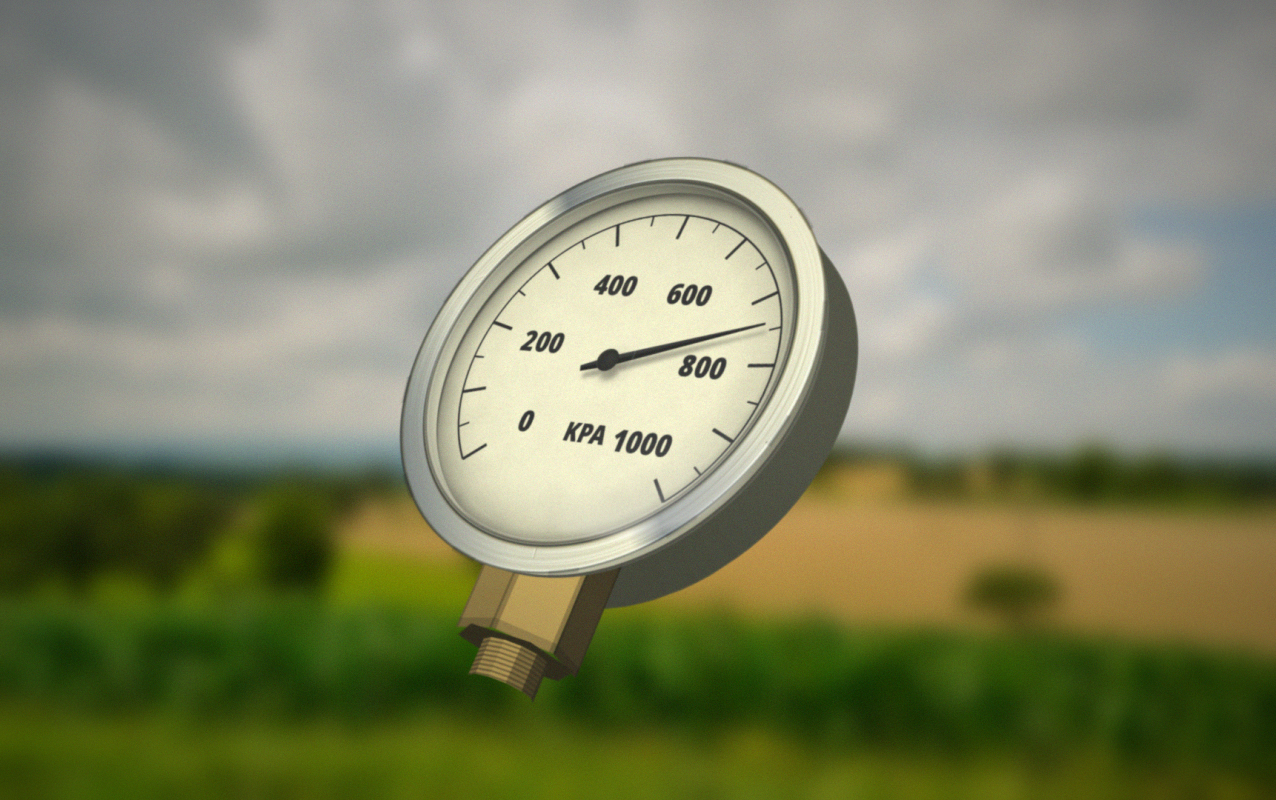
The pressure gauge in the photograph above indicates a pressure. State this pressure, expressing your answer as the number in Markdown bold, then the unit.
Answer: **750** kPa
